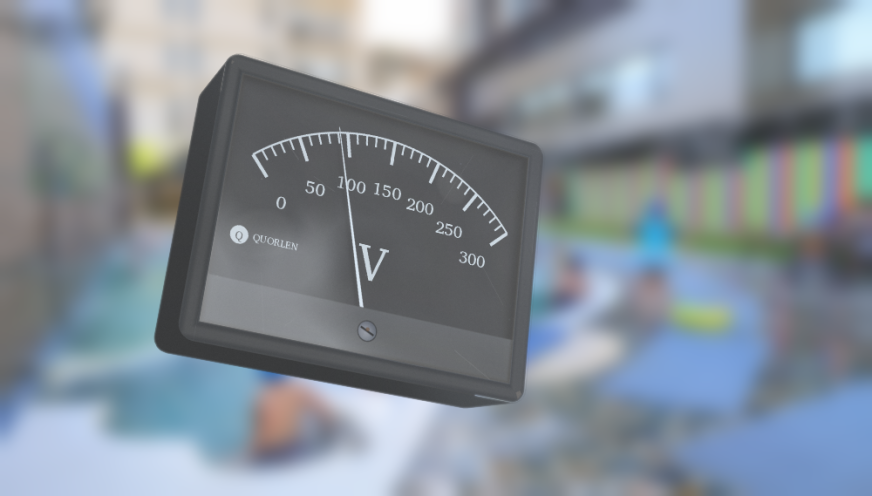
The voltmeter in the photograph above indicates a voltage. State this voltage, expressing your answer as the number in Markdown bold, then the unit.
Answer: **90** V
